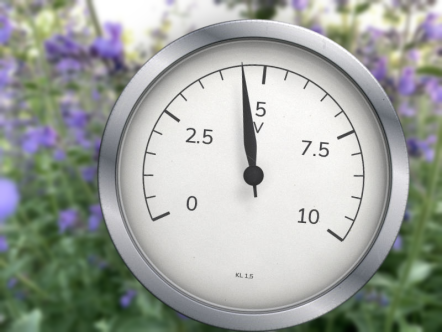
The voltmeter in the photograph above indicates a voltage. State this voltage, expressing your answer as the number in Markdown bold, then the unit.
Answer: **4.5** V
